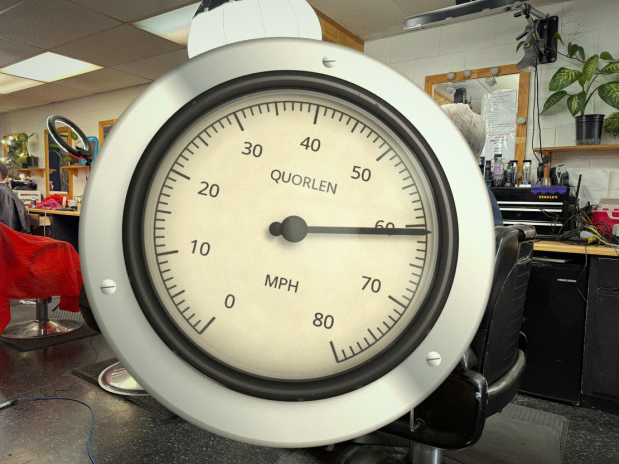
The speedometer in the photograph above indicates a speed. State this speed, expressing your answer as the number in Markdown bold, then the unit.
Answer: **61** mph
